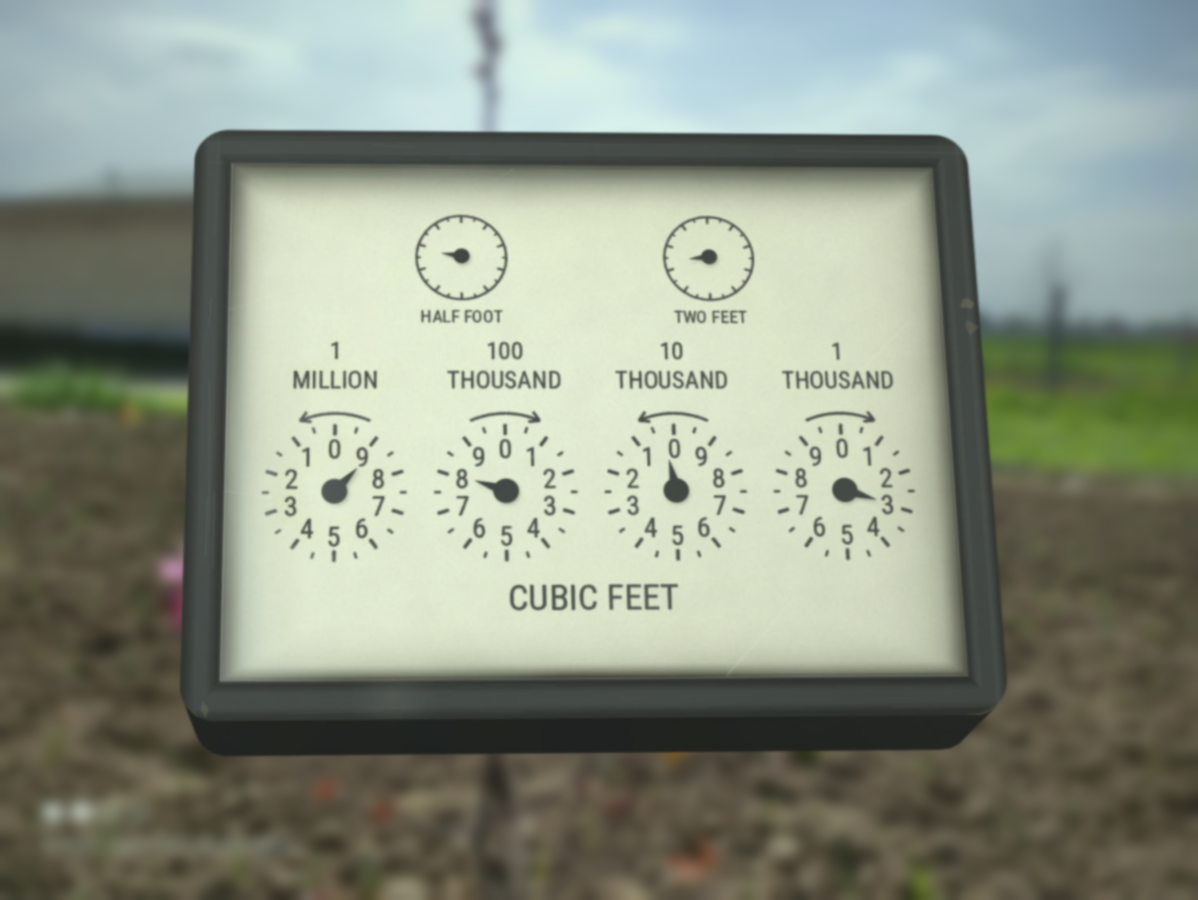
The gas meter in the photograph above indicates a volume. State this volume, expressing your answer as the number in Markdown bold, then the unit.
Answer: **880300** ft³
